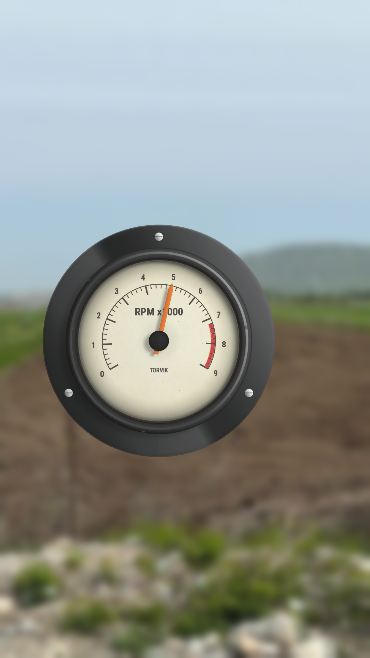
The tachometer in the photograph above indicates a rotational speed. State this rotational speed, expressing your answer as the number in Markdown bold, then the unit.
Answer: **5000** rpm
